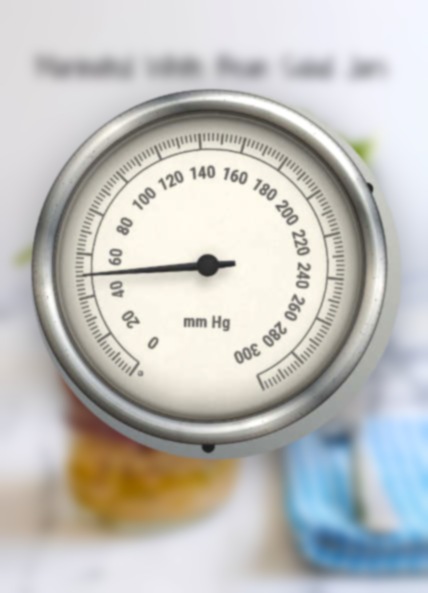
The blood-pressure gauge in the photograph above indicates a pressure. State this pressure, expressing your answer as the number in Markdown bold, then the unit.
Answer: **50** mmHg
